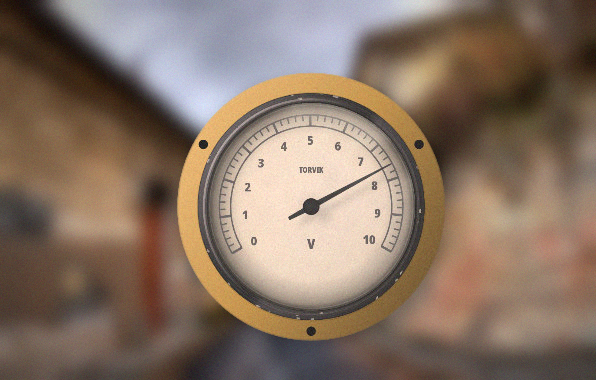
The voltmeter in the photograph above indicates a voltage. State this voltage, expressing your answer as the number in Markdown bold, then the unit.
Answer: **7.6** V
